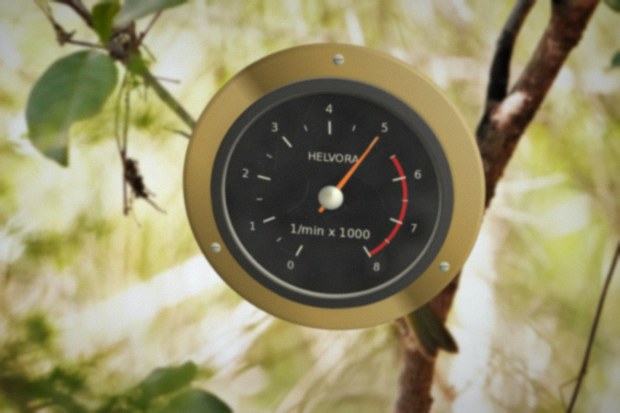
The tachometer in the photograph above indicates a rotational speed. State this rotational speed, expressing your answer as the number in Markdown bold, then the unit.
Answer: **5000** rpm
